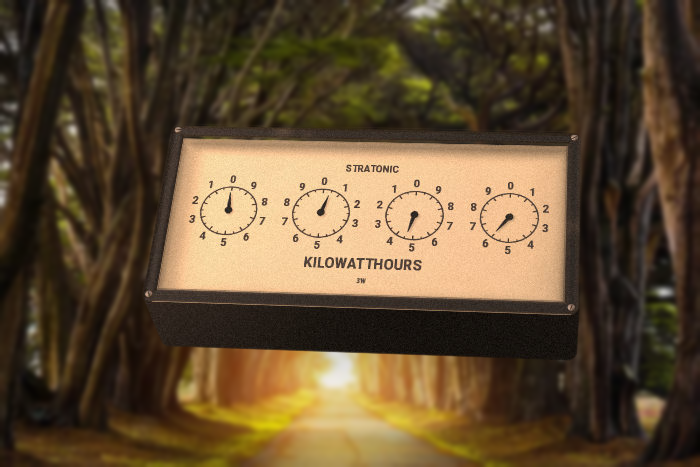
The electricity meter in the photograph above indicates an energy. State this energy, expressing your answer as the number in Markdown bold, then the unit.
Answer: **46** kWh
